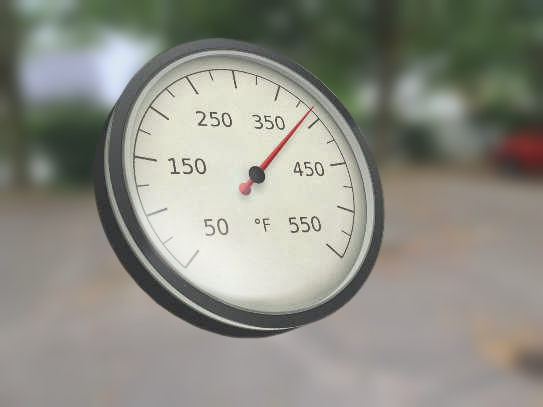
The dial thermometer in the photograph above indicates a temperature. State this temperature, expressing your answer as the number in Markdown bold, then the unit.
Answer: **387.5** °F
